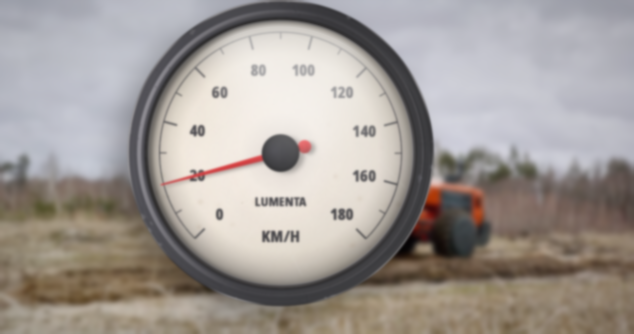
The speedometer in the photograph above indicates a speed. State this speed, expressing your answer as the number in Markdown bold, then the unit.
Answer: **20** km/h
